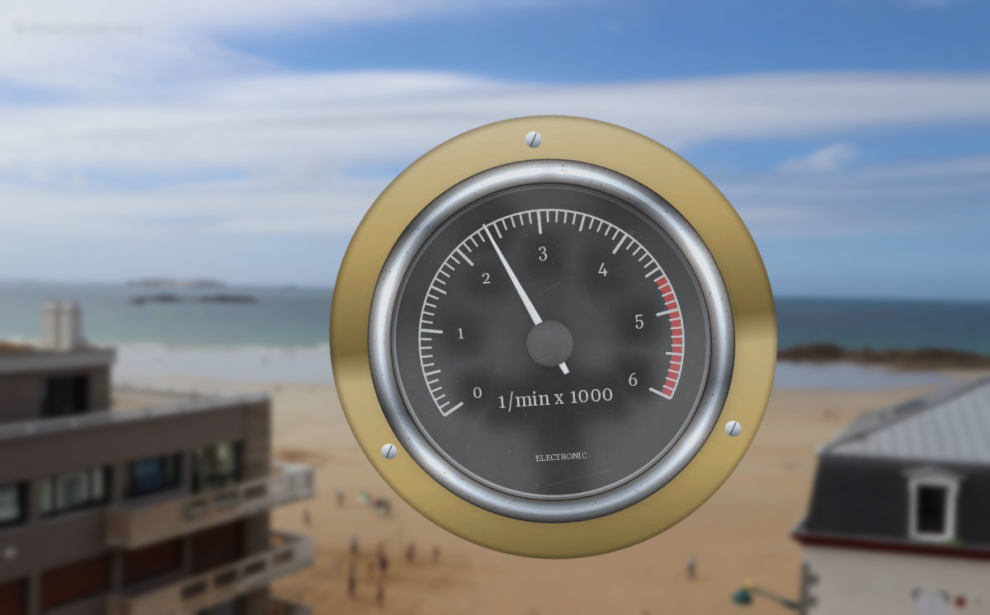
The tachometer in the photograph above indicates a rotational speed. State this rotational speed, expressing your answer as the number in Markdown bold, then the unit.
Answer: **2400** rpm
